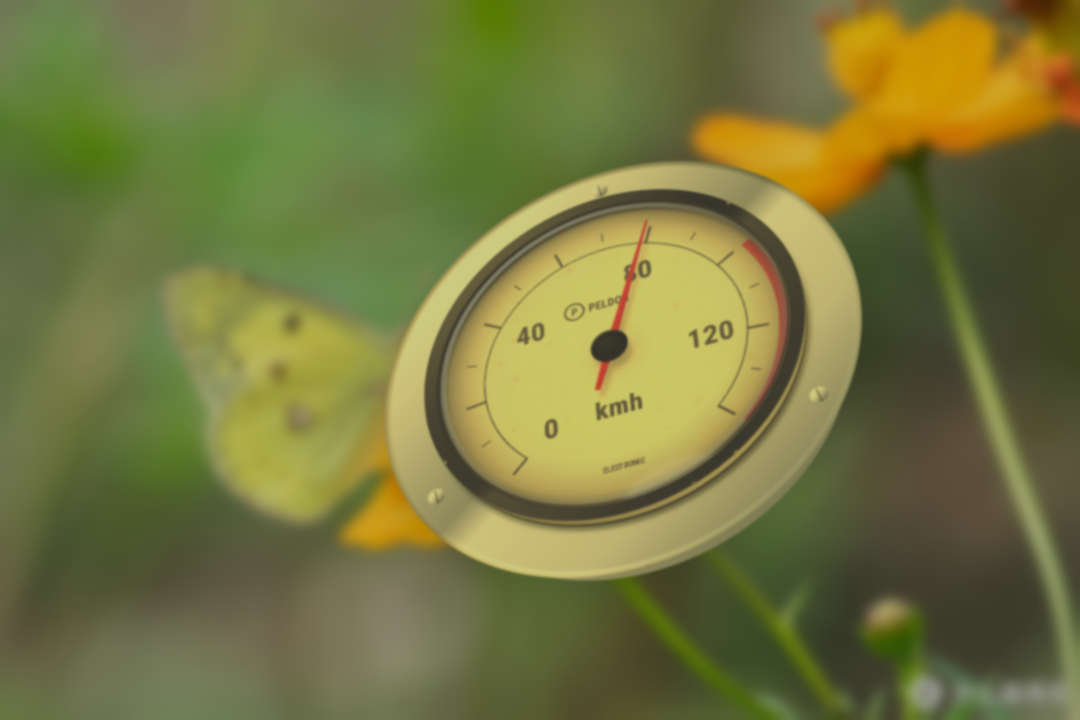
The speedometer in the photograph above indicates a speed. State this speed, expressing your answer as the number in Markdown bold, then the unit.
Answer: **80** km/h
